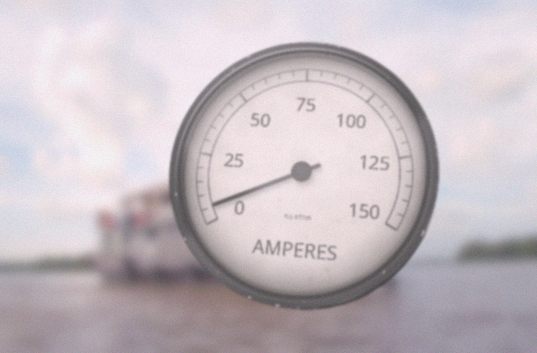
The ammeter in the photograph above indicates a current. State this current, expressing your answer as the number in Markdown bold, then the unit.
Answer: **5** A
